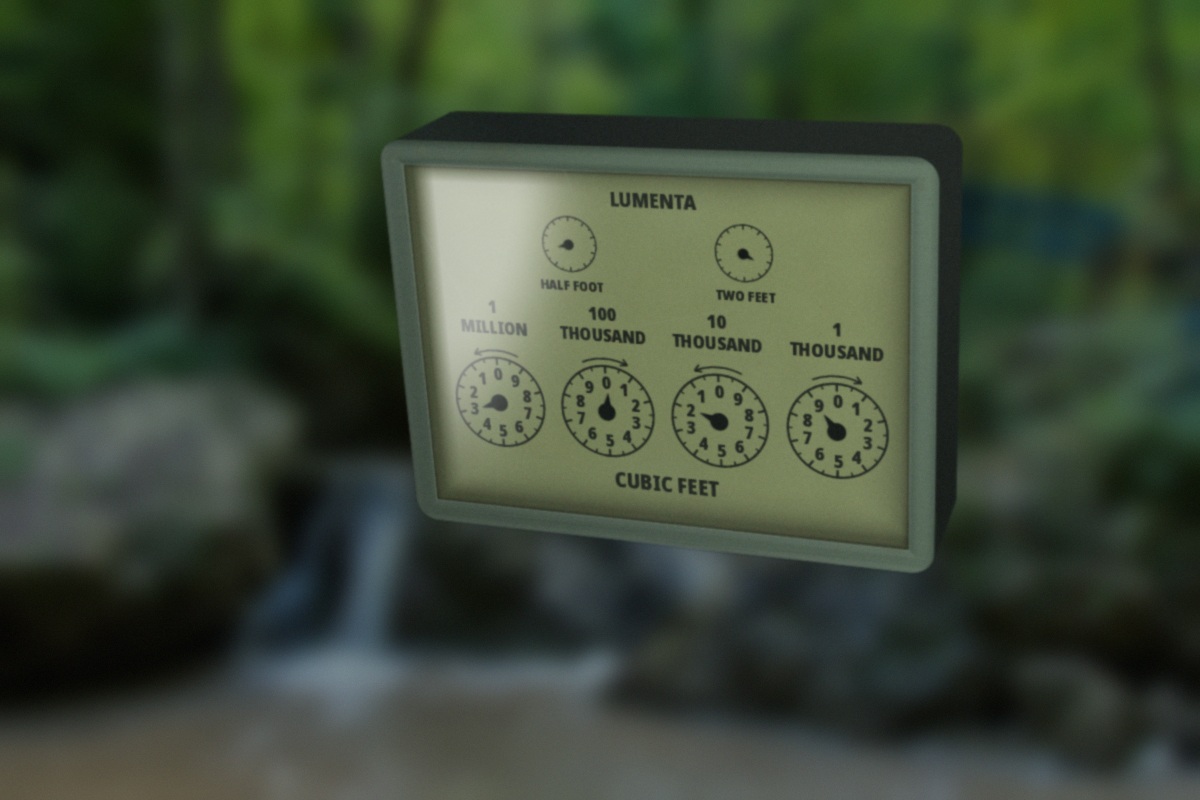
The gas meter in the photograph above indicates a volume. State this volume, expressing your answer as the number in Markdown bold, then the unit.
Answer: **301900** ft³
